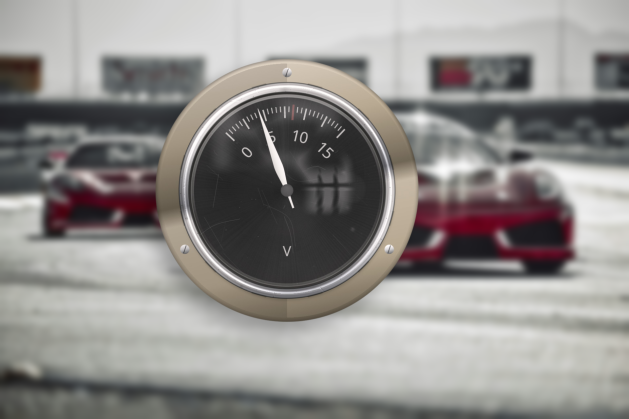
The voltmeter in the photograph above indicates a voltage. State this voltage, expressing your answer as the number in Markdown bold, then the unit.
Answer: **4.5** V
